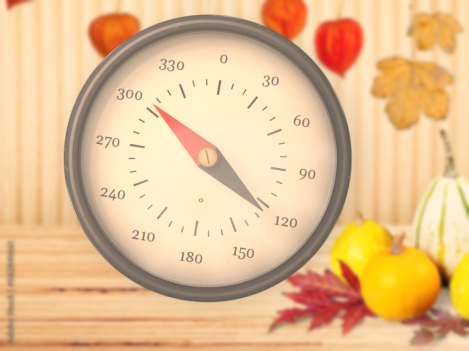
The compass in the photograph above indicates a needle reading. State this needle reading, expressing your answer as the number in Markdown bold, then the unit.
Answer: **305** °
